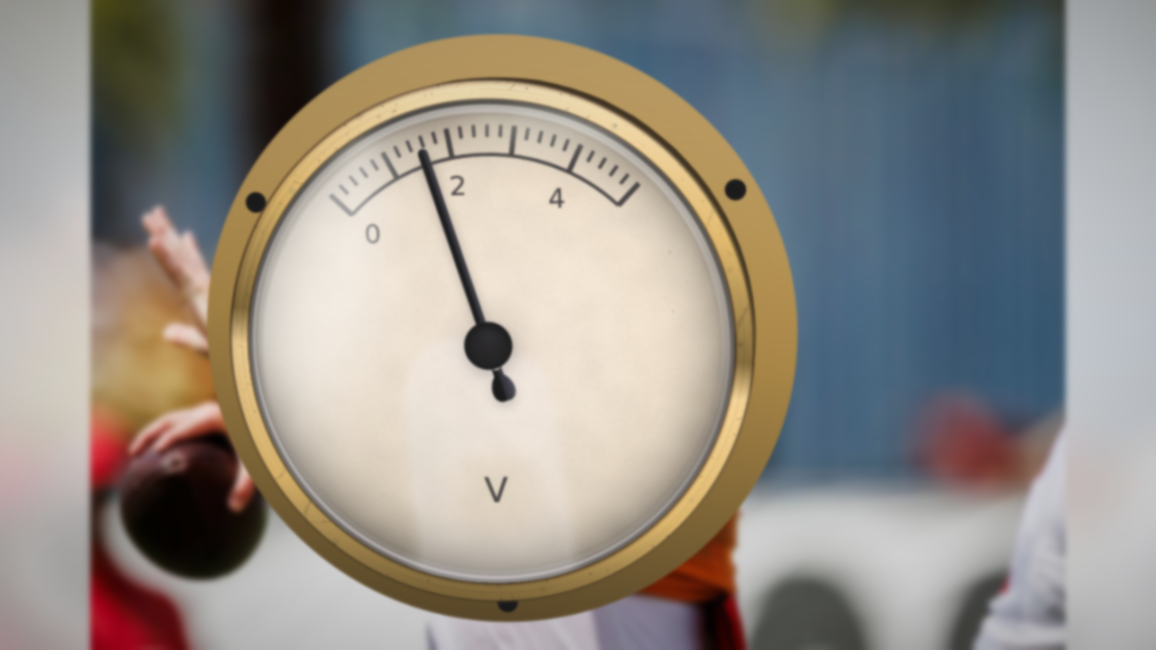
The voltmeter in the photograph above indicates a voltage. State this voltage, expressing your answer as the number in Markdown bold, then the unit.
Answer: **1.6** V
